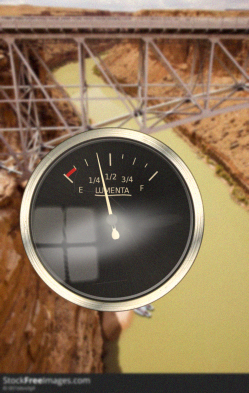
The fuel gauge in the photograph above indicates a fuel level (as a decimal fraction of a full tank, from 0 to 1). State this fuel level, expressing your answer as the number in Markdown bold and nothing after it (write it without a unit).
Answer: **0.375**
